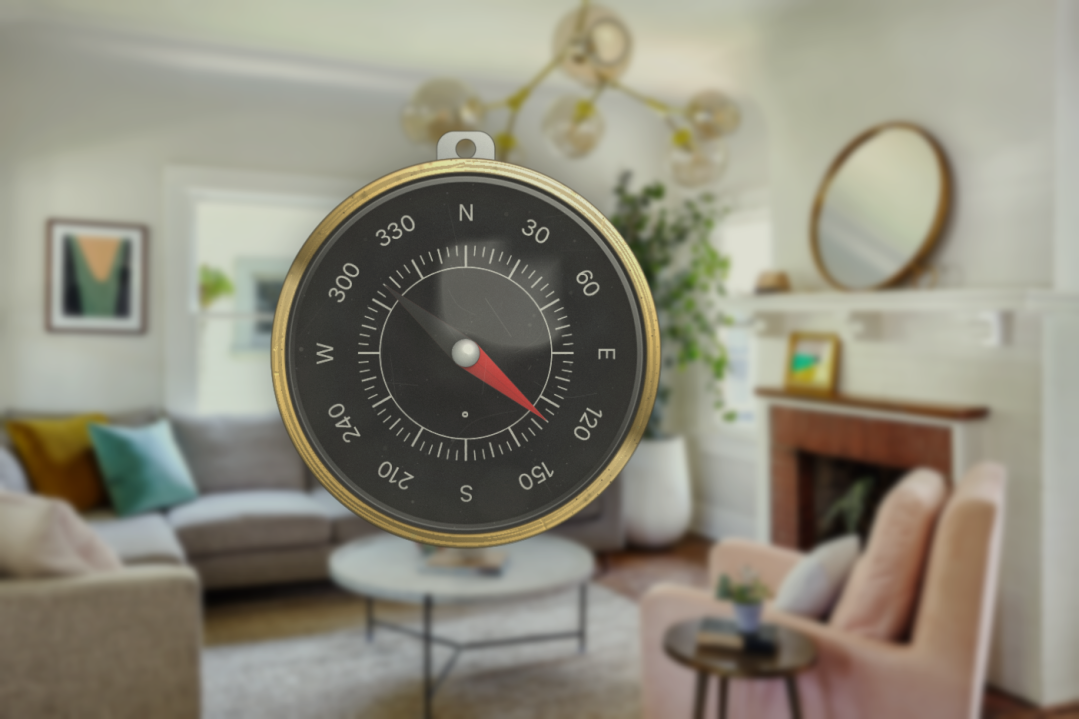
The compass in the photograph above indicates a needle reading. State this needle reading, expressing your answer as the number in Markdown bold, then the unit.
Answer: **130** °
